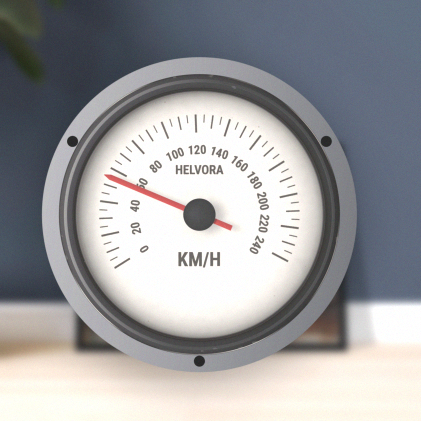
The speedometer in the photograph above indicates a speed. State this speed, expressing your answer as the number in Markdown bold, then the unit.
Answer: **55** km/h
